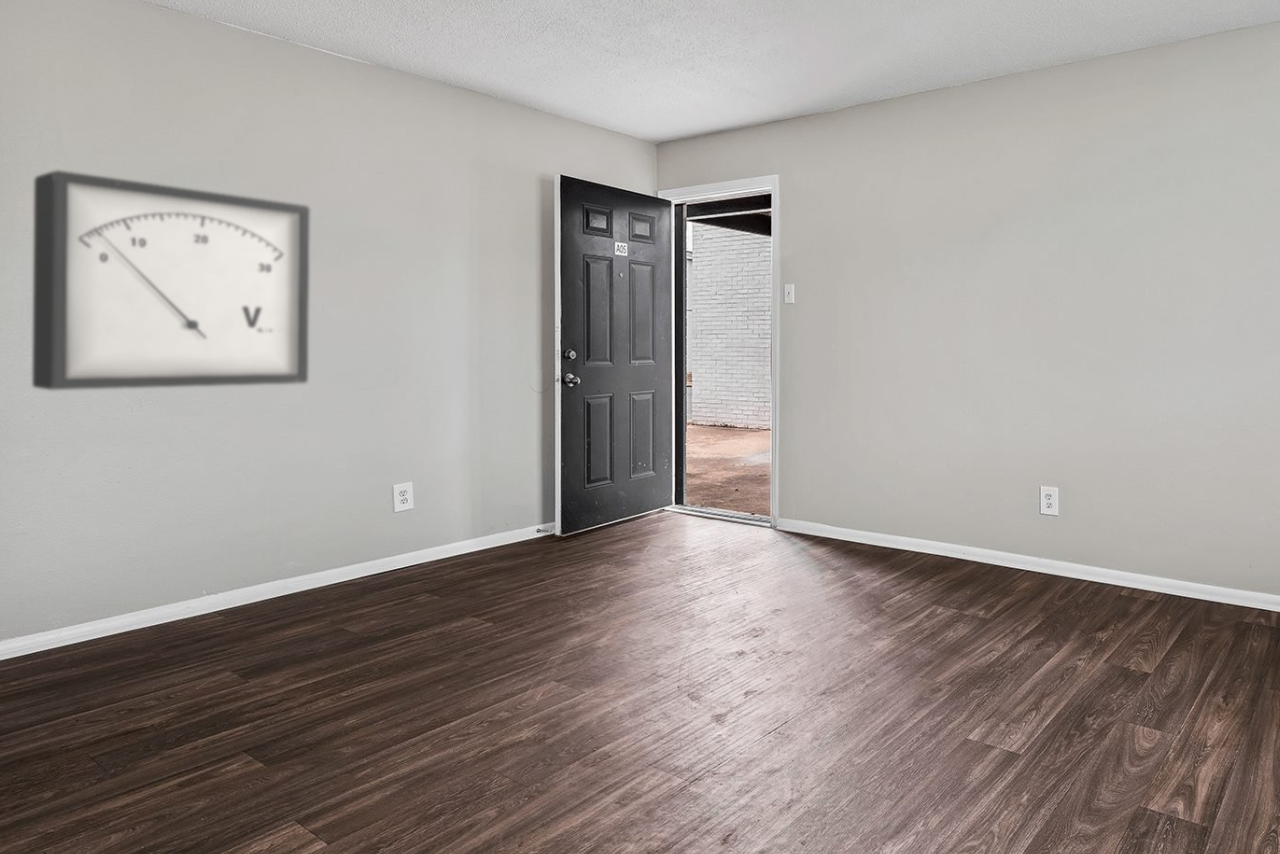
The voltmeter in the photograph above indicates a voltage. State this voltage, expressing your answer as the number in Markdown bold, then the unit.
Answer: **5** V
